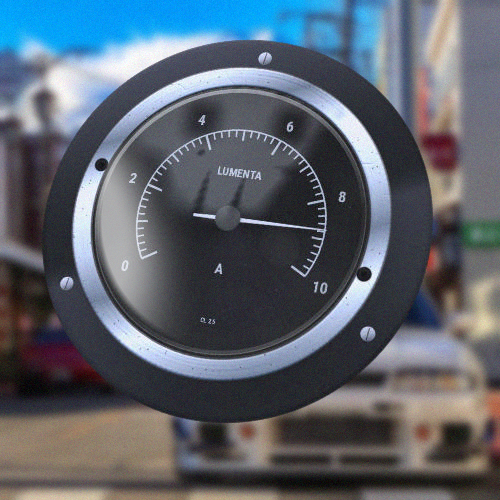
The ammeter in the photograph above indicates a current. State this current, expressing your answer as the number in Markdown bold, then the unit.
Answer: **8.8** A
